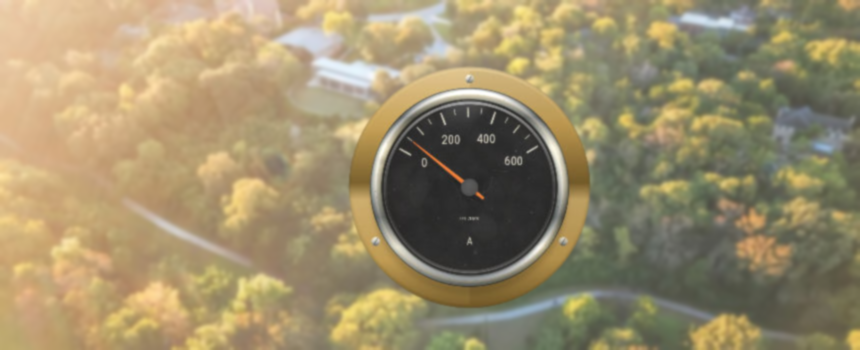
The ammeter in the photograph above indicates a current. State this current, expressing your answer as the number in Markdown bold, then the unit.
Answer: **50** A
